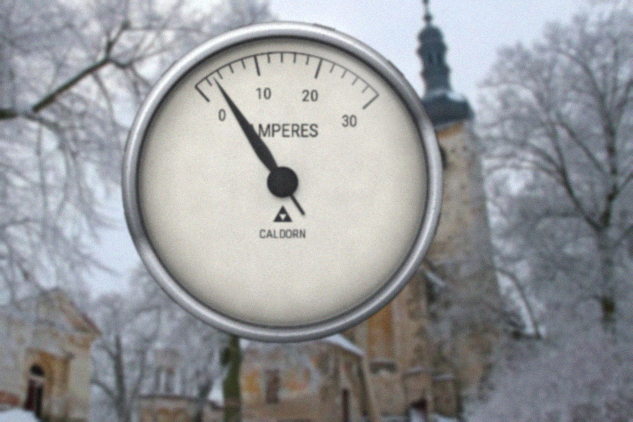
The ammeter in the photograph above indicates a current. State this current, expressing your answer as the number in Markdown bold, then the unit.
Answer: **3** A
